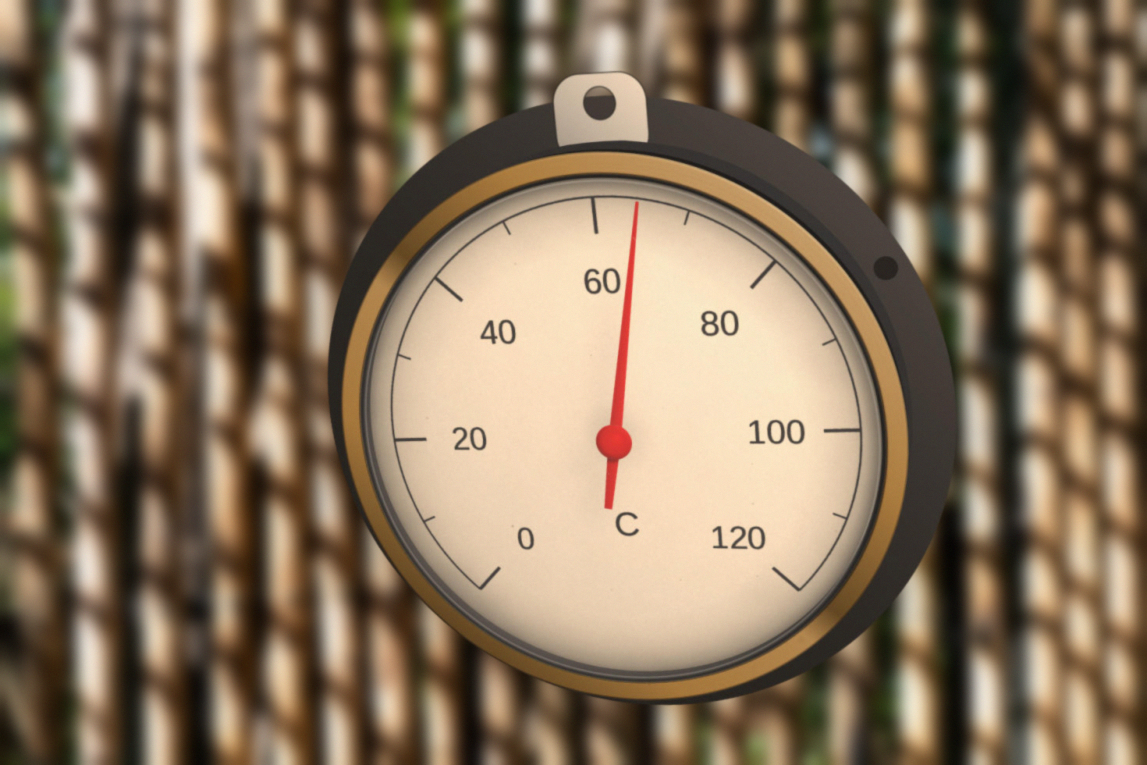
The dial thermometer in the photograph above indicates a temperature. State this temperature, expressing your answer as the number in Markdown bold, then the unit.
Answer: **65** °C
